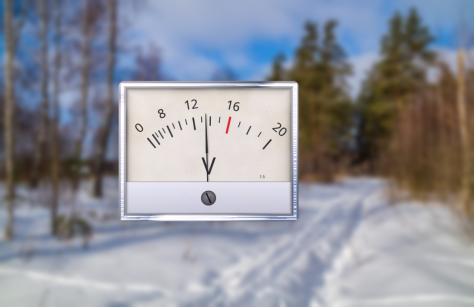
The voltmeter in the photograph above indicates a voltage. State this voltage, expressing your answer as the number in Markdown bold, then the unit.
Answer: **13.5** V
